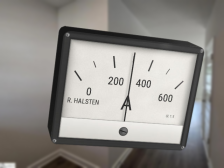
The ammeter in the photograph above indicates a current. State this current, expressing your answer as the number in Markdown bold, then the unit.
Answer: **300** A
